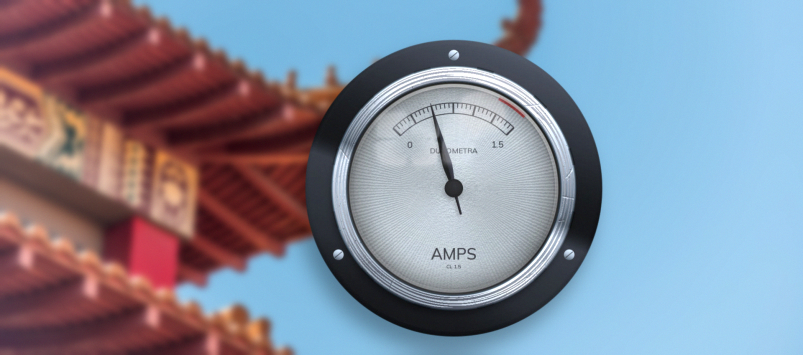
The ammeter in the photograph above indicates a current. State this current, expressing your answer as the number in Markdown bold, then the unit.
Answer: **0.5** A
